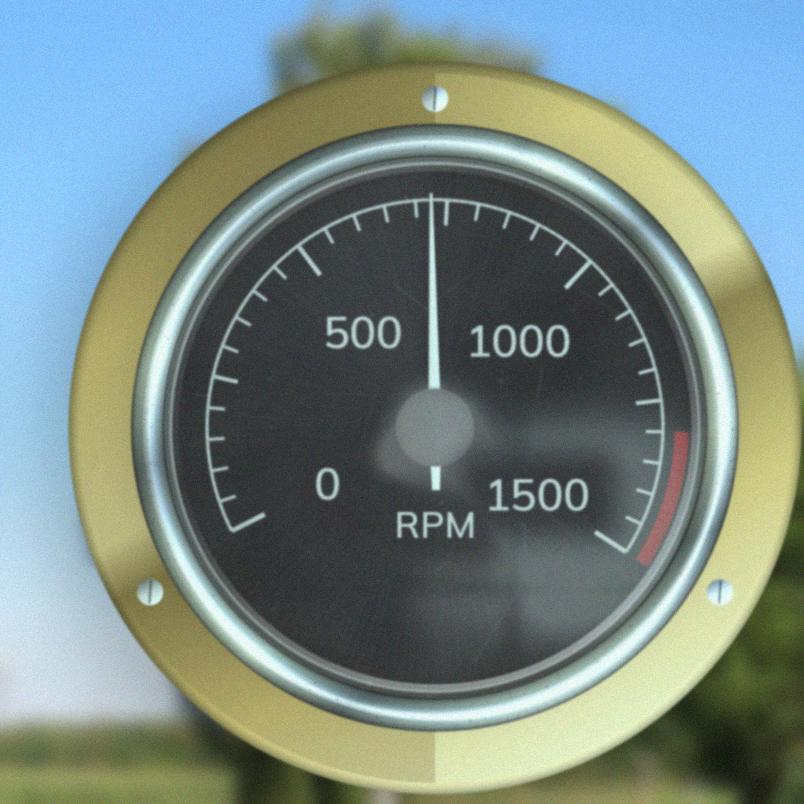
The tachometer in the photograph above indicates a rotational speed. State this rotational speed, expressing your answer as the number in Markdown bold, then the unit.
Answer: **725** rpm
